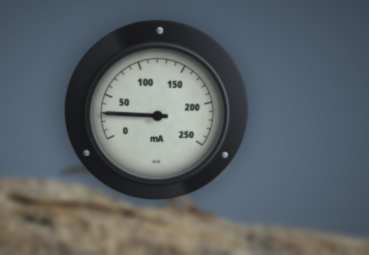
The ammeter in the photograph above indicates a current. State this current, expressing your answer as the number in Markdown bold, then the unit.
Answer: **30** mA
